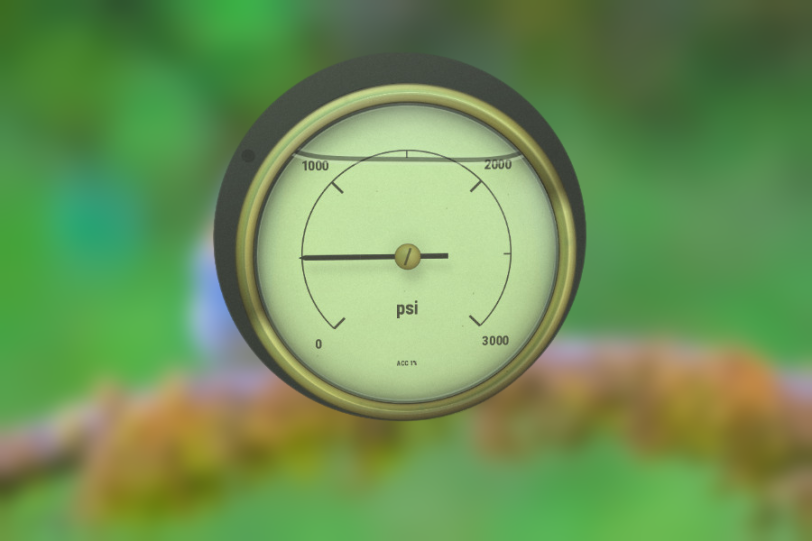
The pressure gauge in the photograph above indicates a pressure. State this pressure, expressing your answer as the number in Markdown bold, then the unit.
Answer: **500** psi
